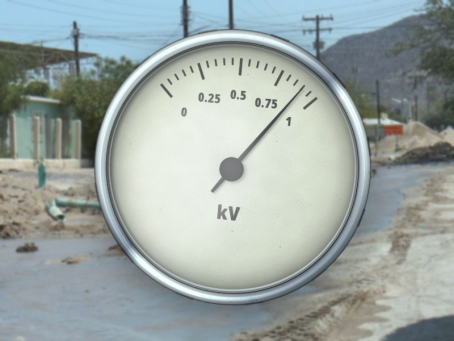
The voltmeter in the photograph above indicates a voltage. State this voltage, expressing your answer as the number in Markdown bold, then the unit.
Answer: **0.9** kV
